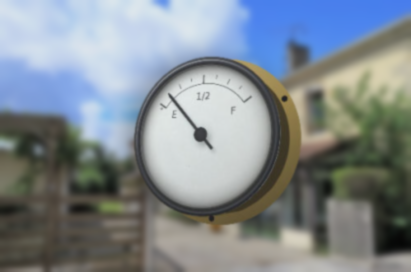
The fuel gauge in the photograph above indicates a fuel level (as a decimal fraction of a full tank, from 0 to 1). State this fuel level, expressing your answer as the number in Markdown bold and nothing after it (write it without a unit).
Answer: **0.125**
